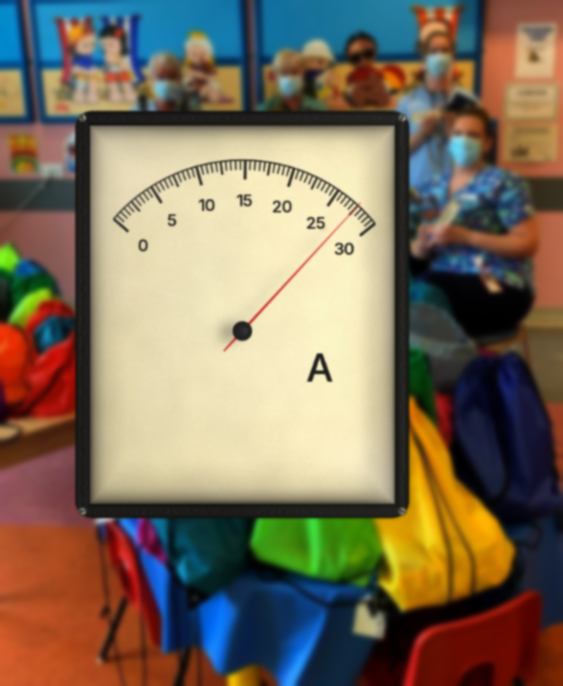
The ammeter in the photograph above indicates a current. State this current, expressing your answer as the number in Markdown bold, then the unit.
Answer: **27.5** A
